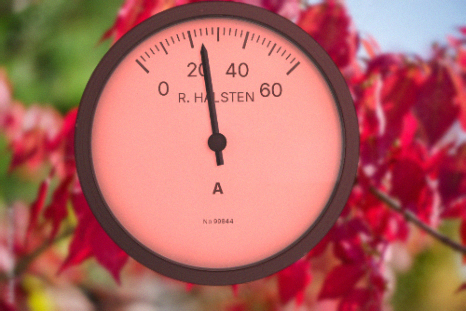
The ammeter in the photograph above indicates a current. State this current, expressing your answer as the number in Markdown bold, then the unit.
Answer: **24** A
